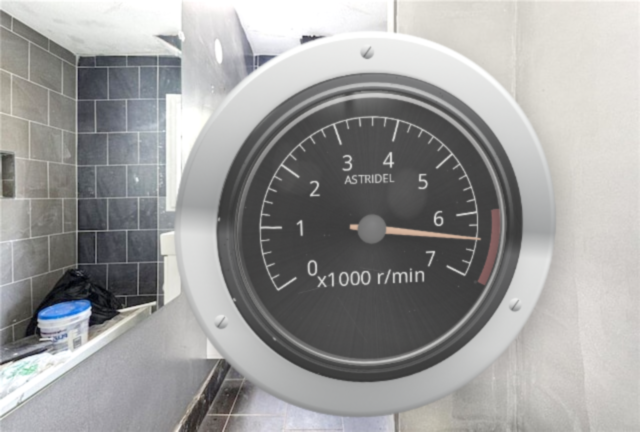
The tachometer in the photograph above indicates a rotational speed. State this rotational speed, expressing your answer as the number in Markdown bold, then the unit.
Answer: **6400** rpm
